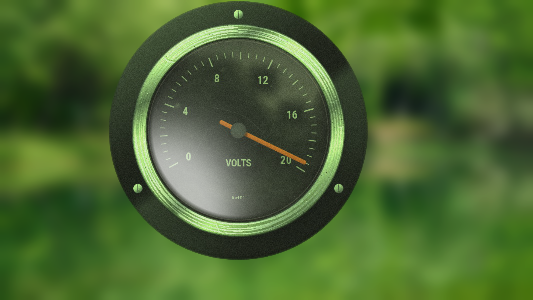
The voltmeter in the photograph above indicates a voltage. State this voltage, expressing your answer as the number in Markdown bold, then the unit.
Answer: **19.5** V
